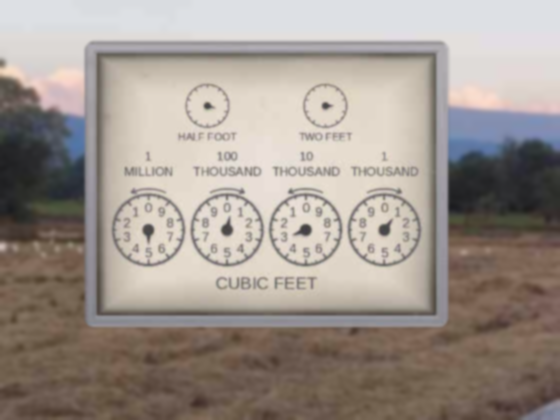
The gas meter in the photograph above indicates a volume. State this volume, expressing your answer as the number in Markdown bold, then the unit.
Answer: **503100** ft³
